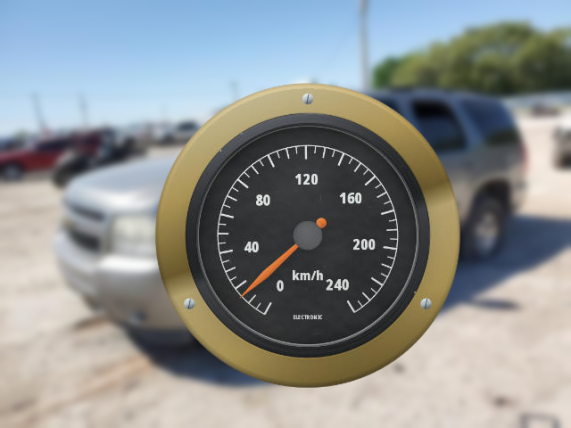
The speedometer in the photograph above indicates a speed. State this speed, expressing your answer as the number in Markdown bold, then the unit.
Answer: **15** km/h
